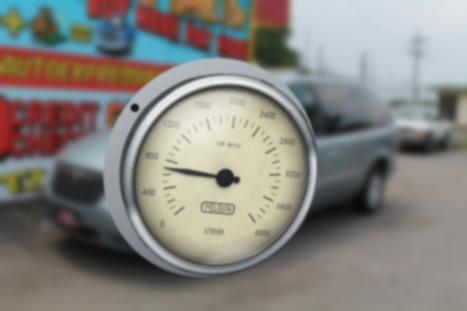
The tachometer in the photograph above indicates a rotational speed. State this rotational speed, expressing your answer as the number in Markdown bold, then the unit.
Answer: **700** rpm
